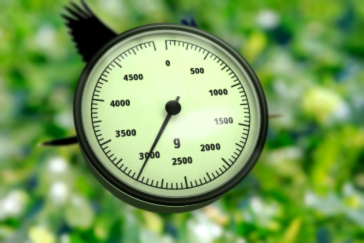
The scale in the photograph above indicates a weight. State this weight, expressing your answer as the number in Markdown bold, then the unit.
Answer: **3000** g
